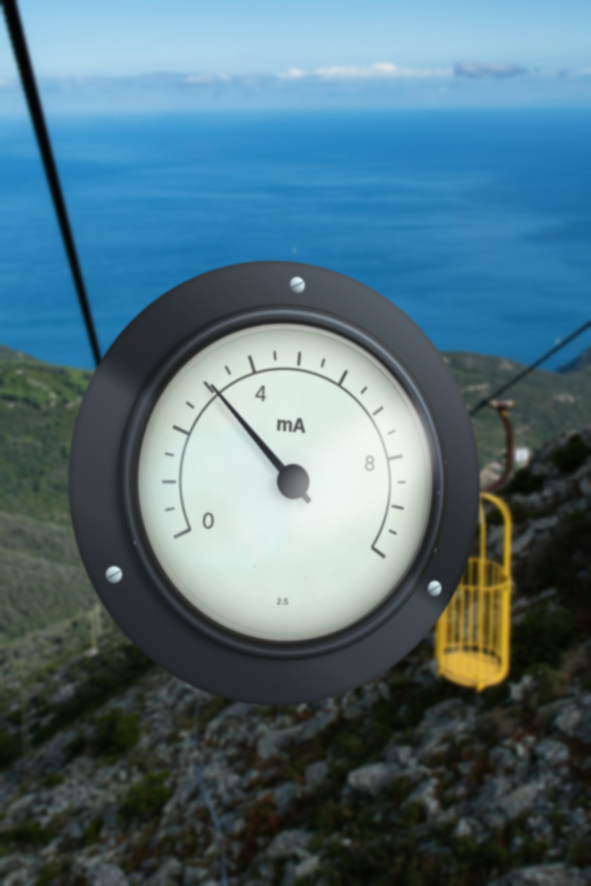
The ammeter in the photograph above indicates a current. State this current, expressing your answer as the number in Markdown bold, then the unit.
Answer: **3** mA
